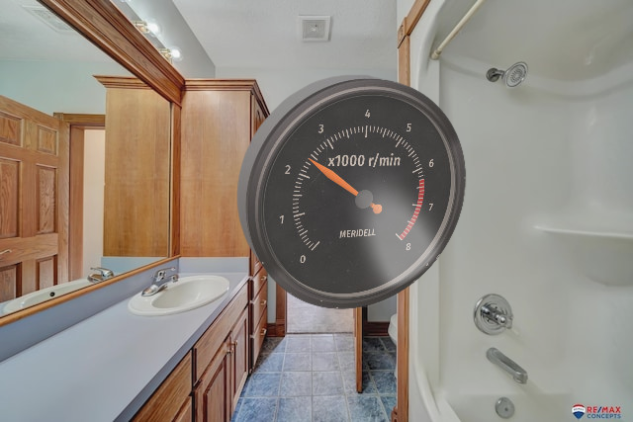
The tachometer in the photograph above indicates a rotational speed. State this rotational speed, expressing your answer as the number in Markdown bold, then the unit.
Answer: **2400** rpm
